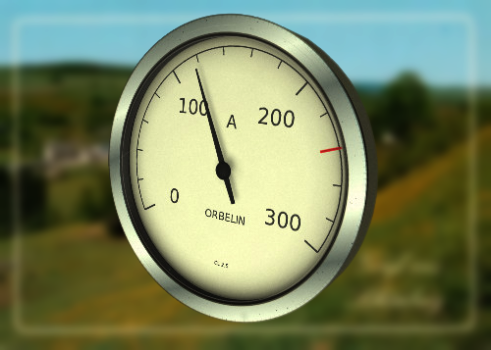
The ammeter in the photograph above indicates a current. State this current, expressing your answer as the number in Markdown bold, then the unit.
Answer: **120** A
